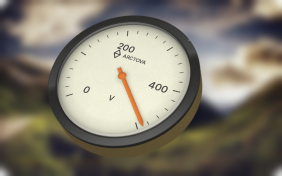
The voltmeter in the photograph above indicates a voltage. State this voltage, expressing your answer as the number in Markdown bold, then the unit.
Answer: **490** V
